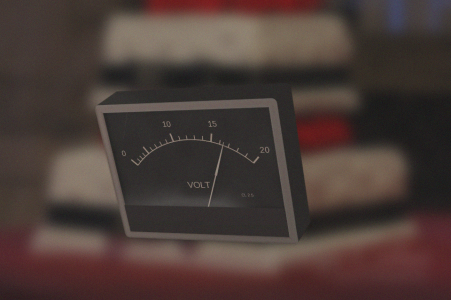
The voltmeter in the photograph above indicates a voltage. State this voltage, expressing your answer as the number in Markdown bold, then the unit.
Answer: **16.5** V
